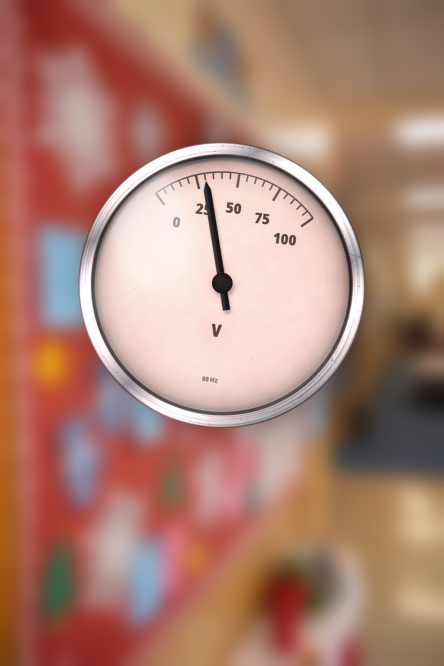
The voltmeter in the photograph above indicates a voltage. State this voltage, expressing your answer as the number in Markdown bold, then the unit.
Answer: **30** V
